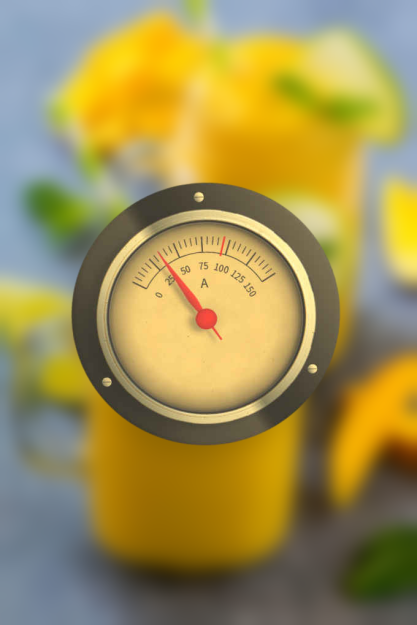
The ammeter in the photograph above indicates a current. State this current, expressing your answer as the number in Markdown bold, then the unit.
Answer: **35** A
